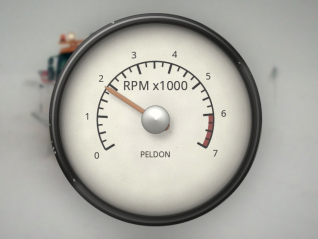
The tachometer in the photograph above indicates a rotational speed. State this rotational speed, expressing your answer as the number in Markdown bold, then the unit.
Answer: **1875** rpm
